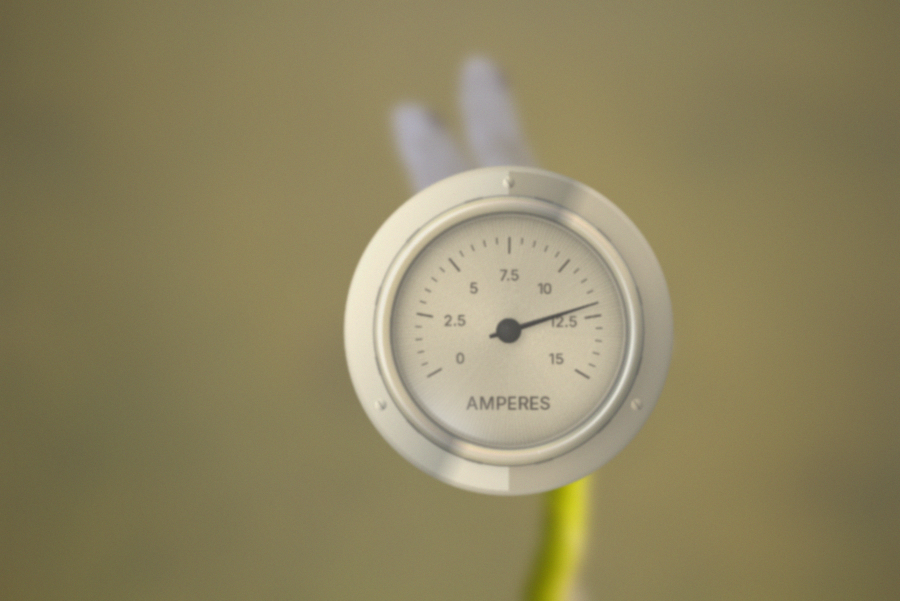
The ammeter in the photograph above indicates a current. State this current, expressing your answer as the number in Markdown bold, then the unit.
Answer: **12** A
